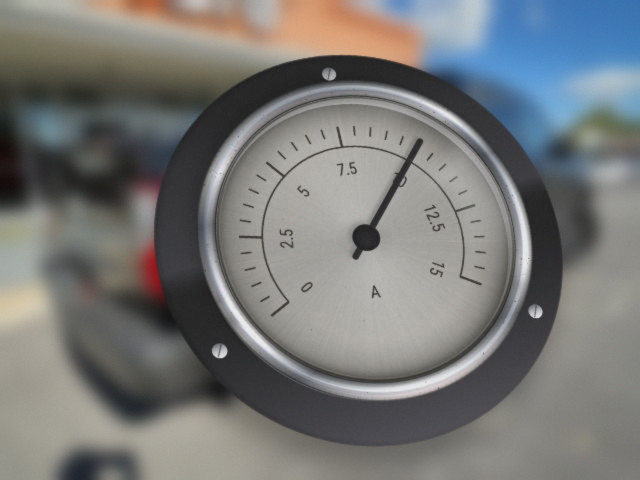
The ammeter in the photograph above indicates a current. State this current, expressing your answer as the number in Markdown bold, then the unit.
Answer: **10** A
